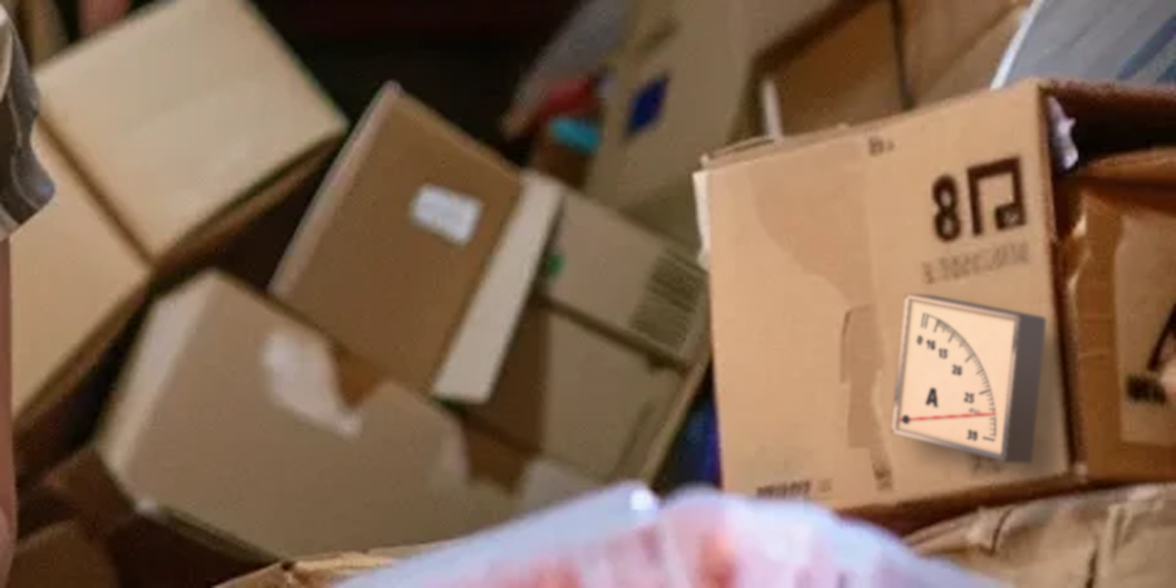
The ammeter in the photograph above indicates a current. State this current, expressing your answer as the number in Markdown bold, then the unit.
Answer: **27.5** A
